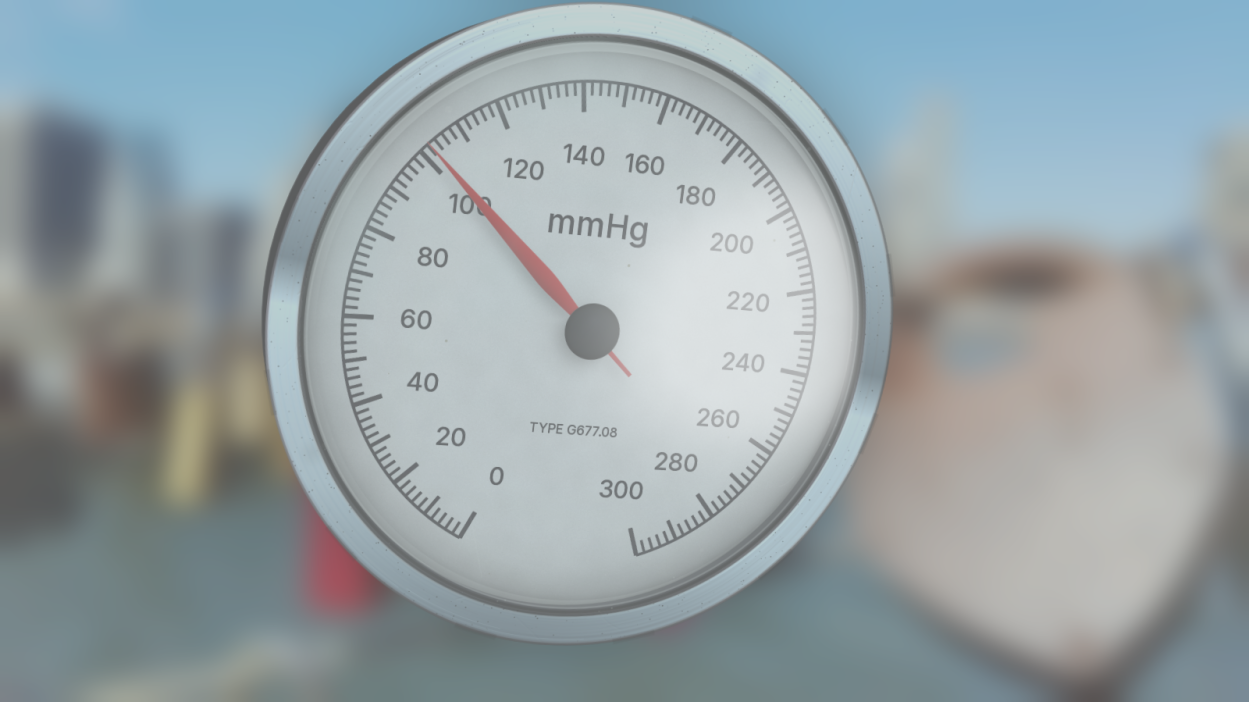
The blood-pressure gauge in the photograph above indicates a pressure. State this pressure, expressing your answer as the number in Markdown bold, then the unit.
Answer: **102** mmHg
